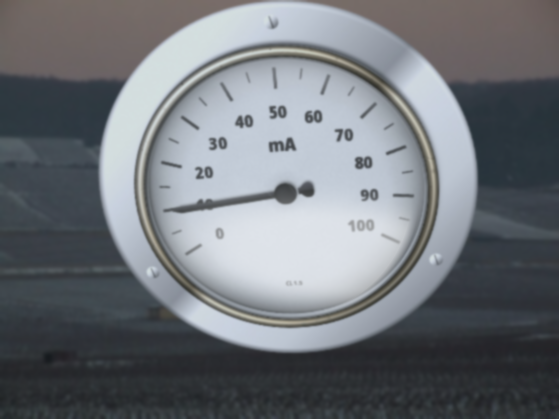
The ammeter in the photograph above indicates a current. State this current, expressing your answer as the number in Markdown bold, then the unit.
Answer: **10** mA
